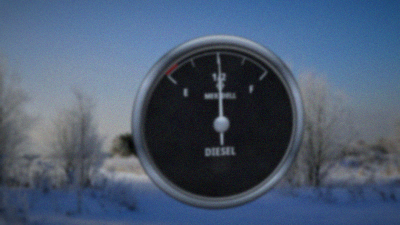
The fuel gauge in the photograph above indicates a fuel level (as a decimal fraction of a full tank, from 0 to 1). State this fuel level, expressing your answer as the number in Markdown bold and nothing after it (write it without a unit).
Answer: **0.5**
